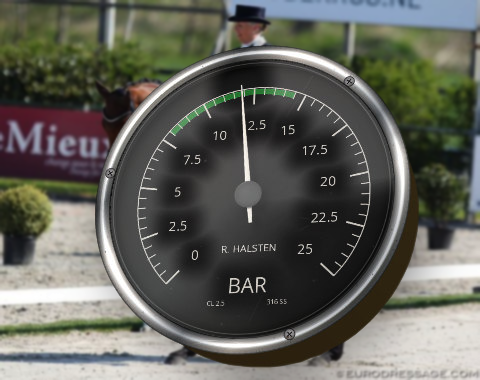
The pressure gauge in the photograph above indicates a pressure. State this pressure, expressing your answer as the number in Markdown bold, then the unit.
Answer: **12** bar
